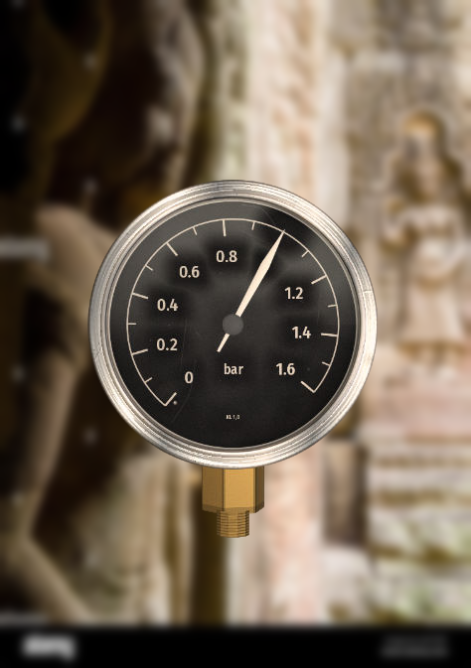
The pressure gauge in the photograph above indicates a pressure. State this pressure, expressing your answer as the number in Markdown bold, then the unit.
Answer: **1** bar
